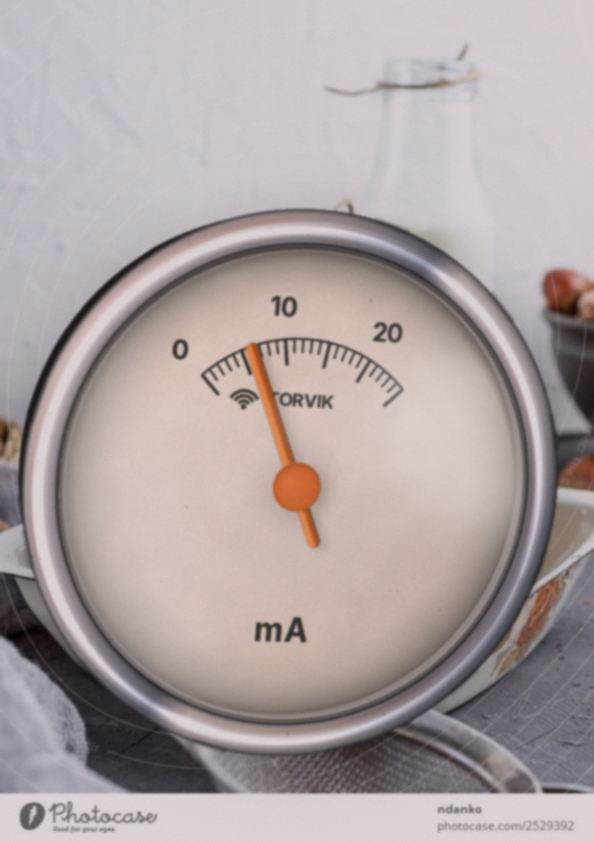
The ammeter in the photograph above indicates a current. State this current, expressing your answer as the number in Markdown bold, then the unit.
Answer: **6** mA
